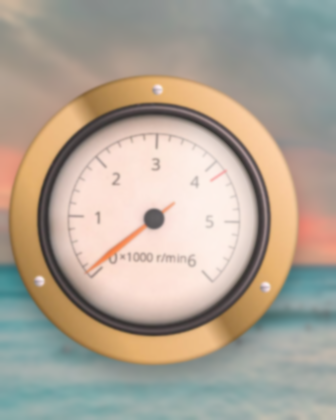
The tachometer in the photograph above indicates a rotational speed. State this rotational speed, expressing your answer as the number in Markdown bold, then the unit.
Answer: **100** rpm
